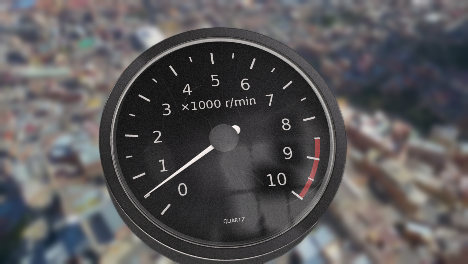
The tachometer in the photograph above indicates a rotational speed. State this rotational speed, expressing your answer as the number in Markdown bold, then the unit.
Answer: **500** rpm
